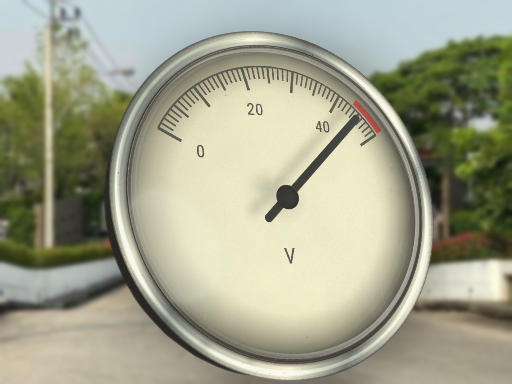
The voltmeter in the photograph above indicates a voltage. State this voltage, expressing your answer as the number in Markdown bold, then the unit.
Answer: **45** V
